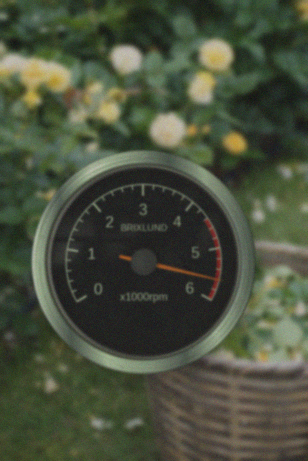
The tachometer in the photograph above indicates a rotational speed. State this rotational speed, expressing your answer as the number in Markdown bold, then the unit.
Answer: **5600** rpm
